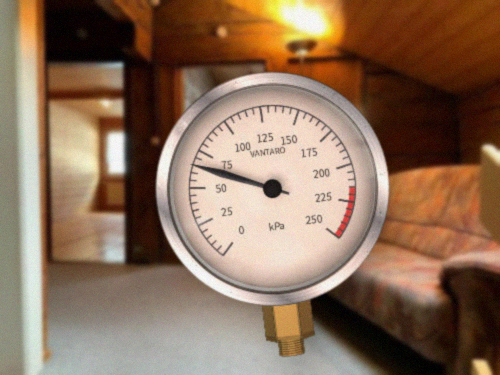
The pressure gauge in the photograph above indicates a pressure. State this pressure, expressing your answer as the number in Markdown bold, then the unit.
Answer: **65** kPa
